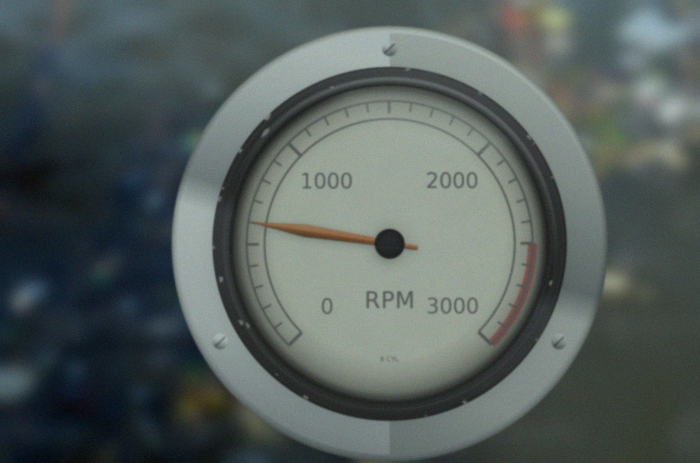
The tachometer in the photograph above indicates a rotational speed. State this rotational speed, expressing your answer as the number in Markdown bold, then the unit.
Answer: **600** rpm
